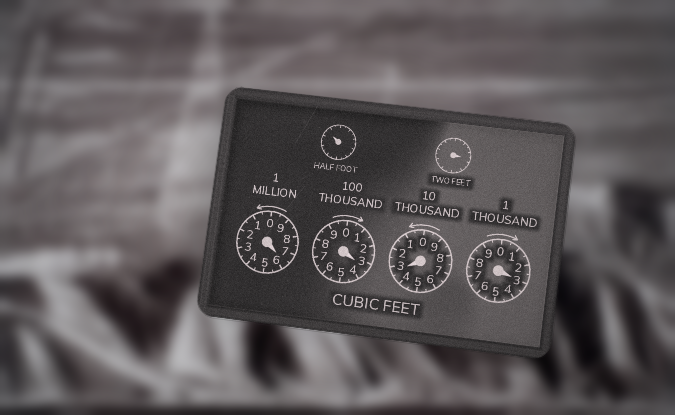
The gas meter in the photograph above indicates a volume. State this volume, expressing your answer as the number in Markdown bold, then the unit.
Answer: **633300** ft³
